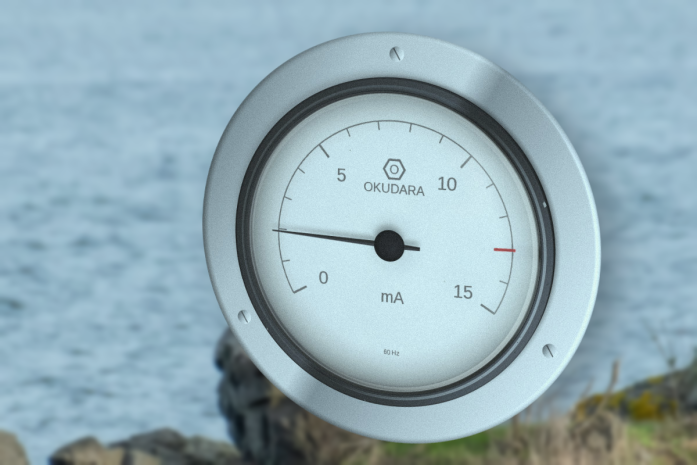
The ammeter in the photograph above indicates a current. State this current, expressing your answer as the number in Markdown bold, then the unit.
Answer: **2** mA
